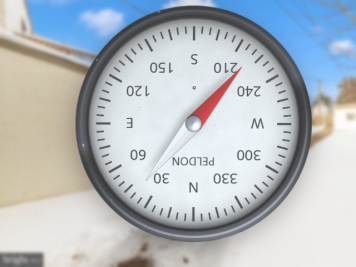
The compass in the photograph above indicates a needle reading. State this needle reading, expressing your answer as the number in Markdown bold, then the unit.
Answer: **220** °
